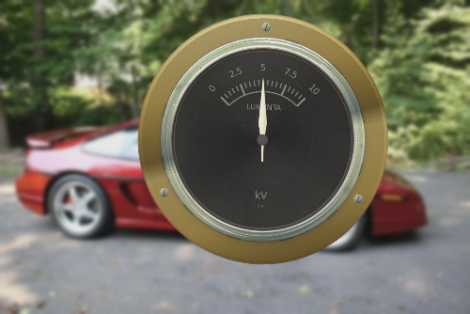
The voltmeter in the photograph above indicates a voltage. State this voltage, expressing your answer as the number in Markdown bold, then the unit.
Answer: **5** kV
